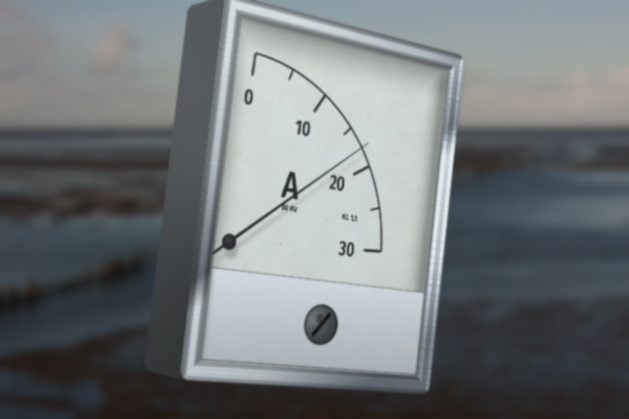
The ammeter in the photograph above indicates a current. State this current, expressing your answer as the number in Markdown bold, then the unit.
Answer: **17.5** A
